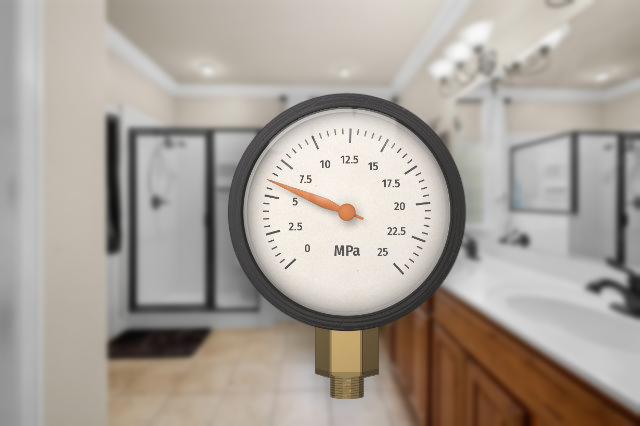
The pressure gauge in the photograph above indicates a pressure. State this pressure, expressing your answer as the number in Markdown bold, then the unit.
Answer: **6** MPa
